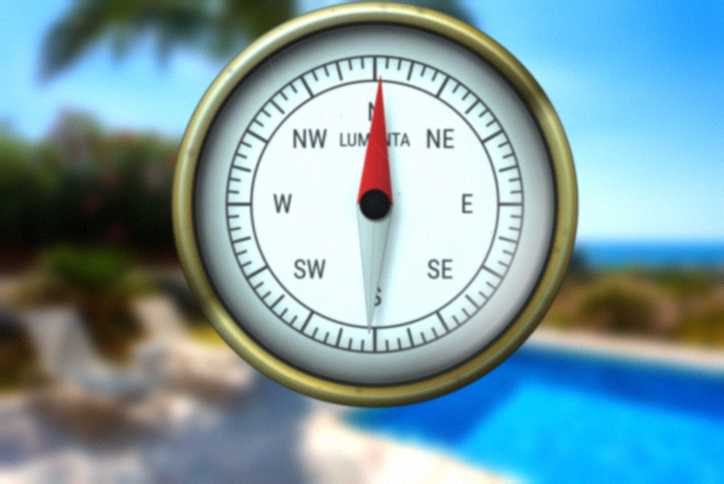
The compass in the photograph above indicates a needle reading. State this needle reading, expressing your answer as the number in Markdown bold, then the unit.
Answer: **2.5** °
